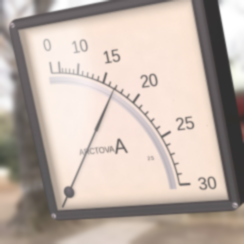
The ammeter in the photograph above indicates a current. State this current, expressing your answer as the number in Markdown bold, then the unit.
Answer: **17** A
